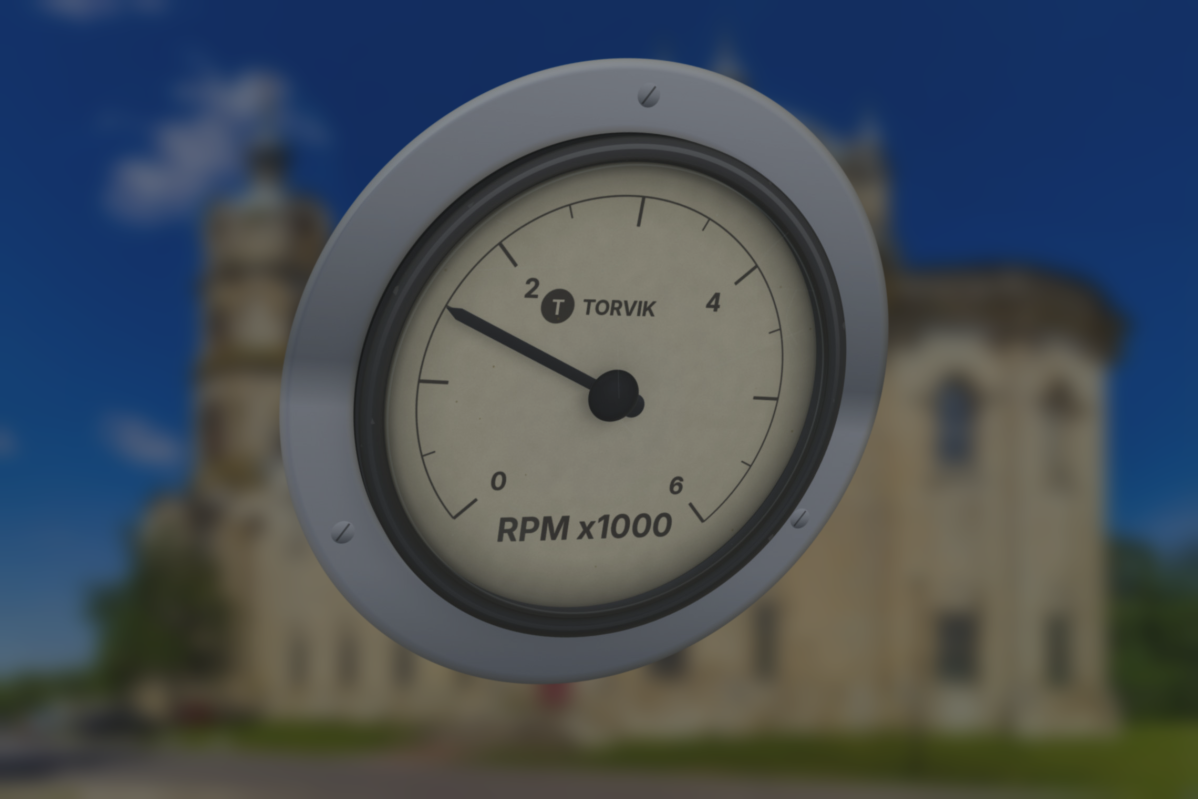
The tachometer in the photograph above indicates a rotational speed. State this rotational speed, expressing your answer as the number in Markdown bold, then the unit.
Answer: **1500** rpm
